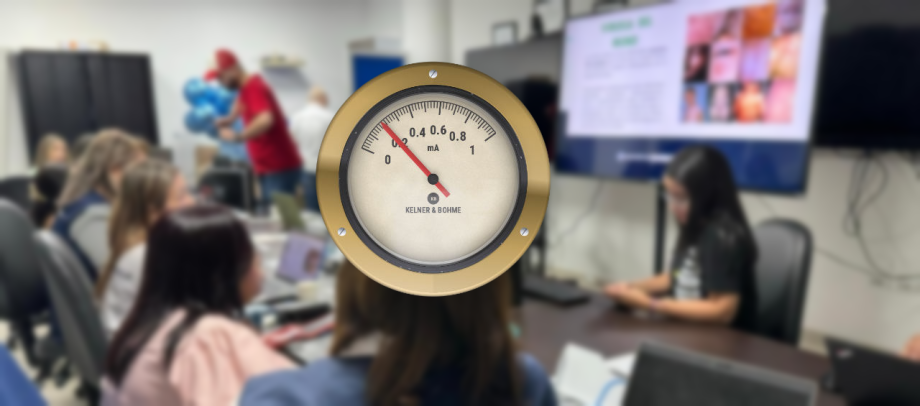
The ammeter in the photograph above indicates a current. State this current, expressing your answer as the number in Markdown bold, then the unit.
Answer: **0.2** mA
